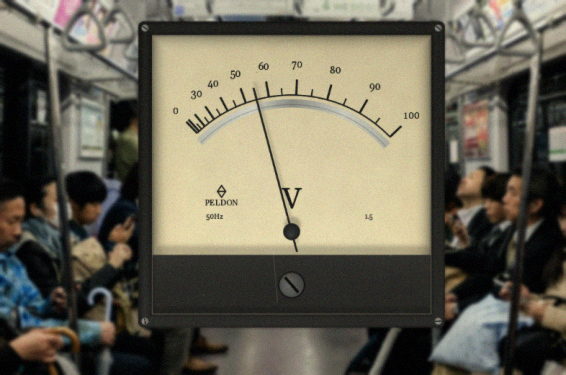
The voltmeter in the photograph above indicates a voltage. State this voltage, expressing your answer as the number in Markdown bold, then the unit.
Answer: **55** V
